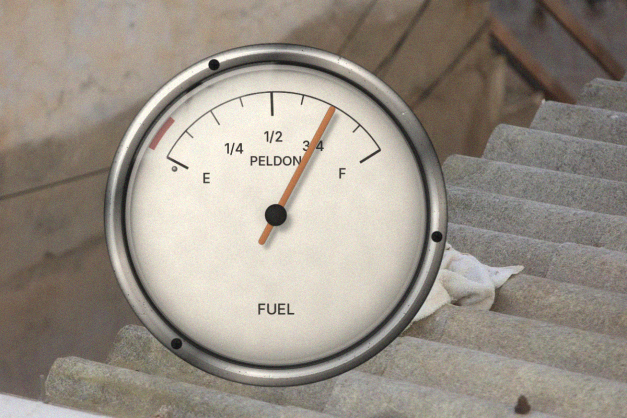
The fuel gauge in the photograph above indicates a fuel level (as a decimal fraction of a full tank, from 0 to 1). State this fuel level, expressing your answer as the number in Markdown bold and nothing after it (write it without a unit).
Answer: **0.75**
